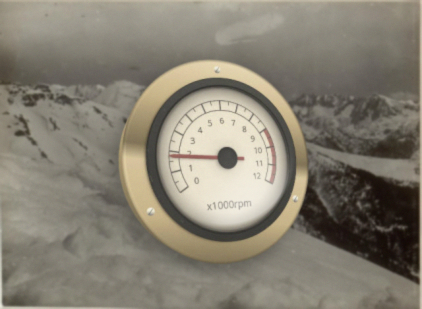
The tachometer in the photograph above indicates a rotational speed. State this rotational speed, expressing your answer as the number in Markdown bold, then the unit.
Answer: **1750** rpm
